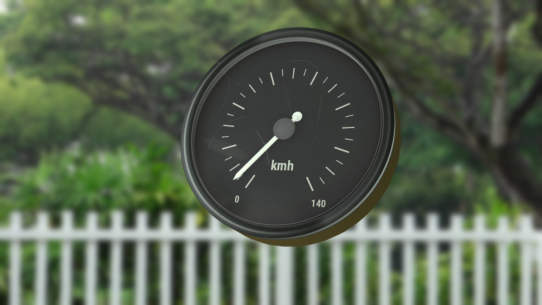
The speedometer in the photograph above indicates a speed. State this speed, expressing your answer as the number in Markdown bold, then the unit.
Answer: **5** km/h
